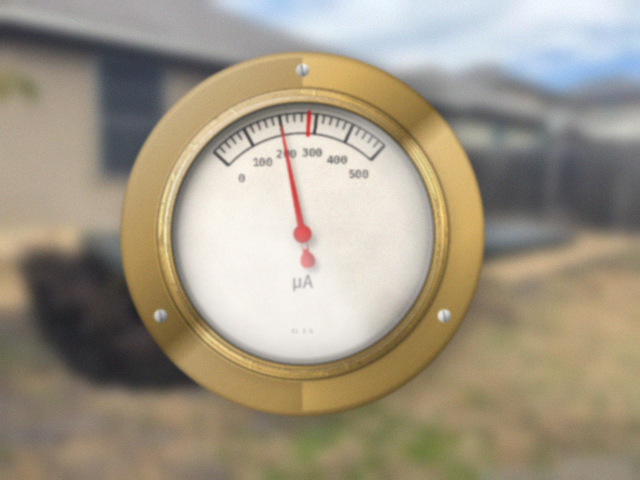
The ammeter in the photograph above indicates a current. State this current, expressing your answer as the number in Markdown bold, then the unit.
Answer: **200** µA
